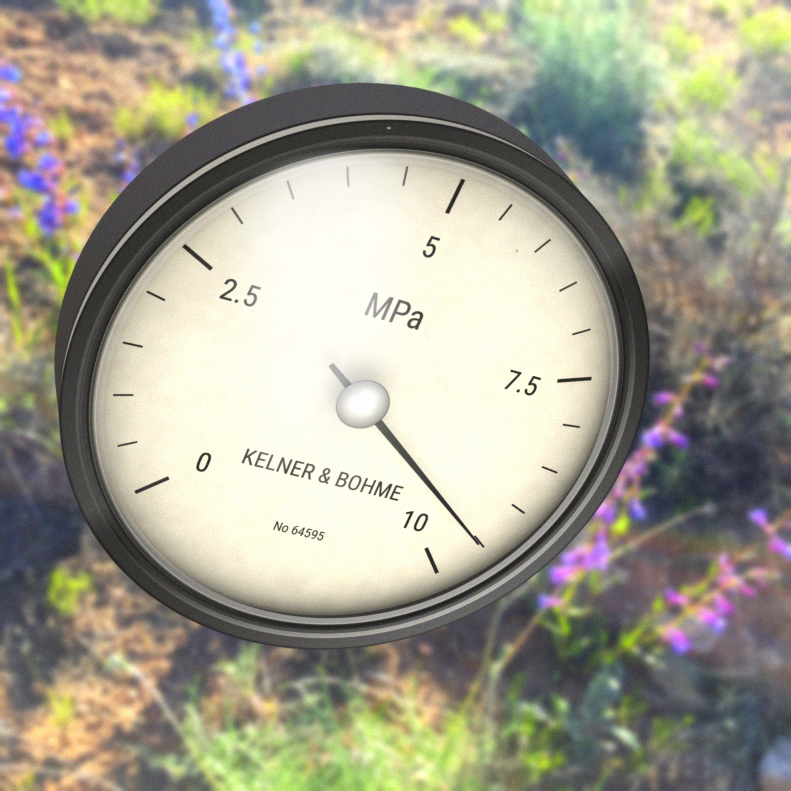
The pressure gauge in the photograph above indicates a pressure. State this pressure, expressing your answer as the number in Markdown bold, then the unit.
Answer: **9.5** MPa
